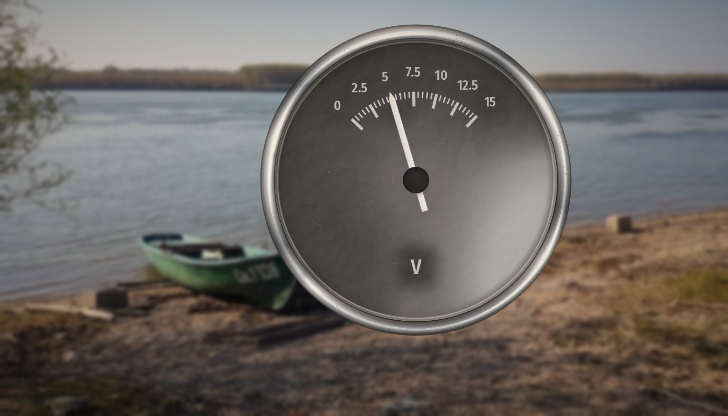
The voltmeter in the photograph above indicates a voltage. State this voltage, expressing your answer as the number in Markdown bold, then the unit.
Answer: **5** V
